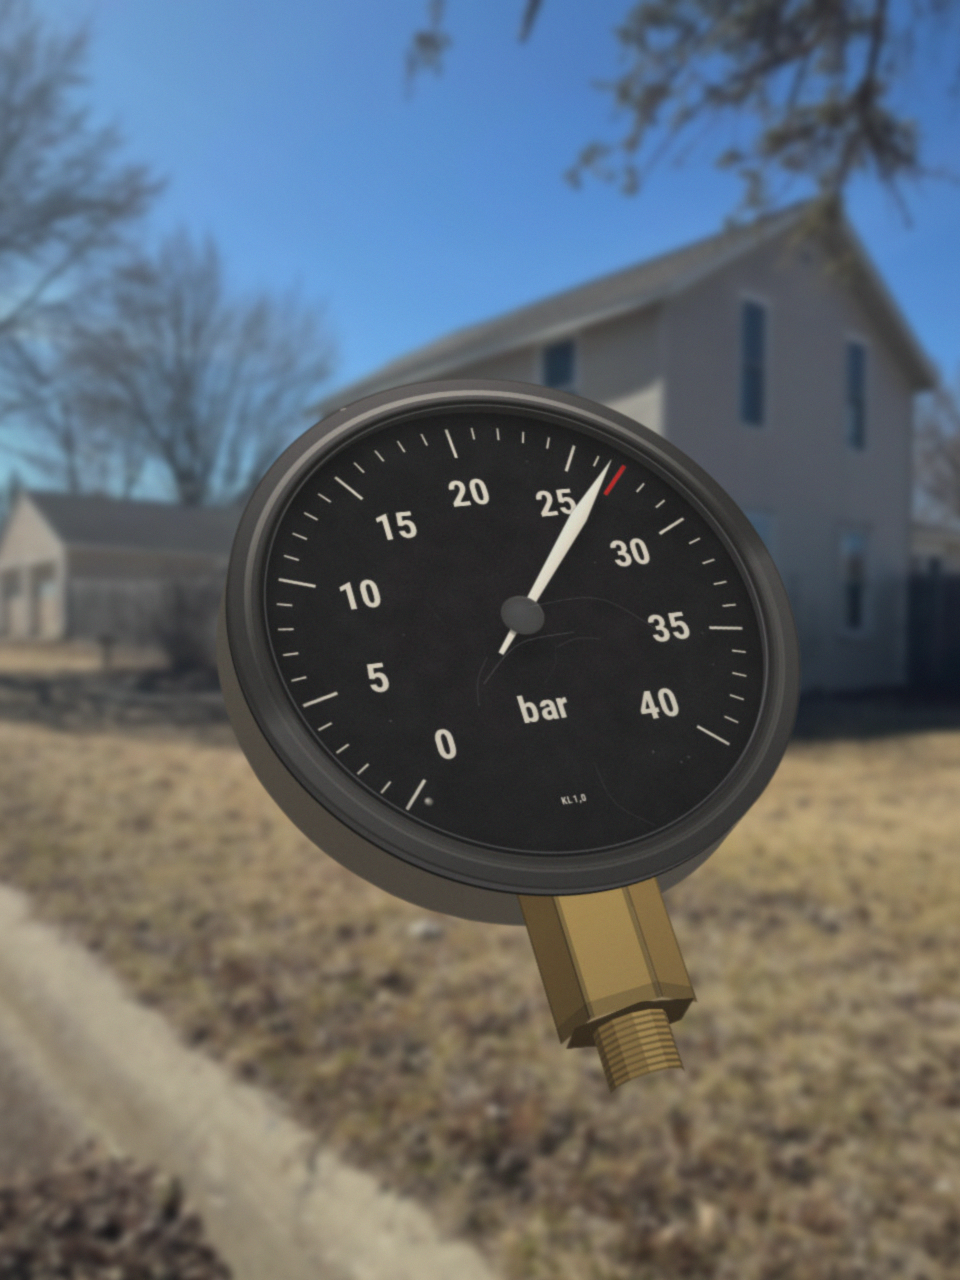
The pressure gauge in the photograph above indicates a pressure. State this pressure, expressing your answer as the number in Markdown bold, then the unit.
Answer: **26.5** bar
